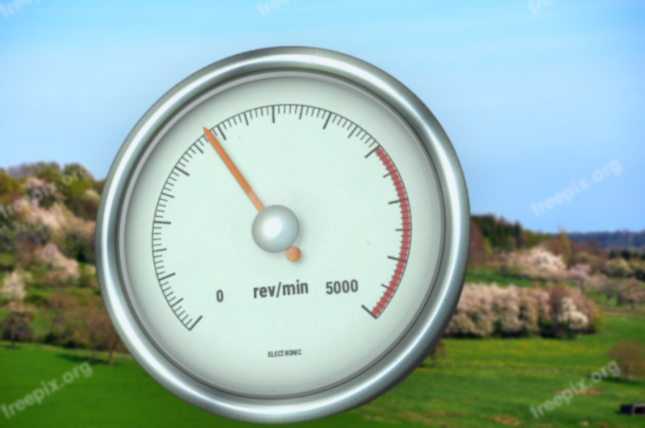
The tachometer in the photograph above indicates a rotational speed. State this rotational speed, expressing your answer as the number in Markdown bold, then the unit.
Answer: **1900** rpm
